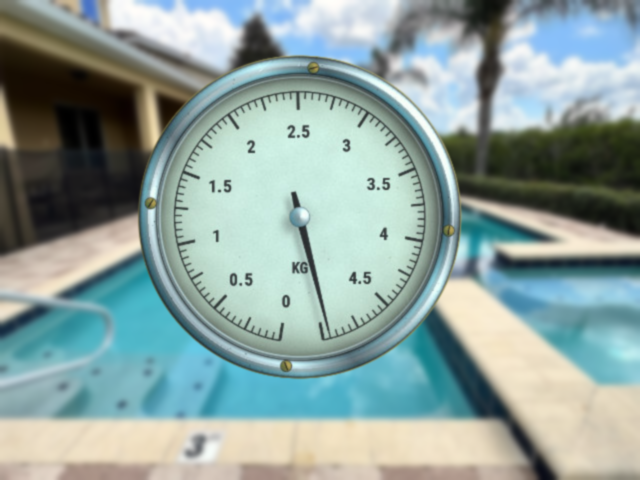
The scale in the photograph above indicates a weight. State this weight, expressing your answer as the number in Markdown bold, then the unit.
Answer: **4.95** kg
